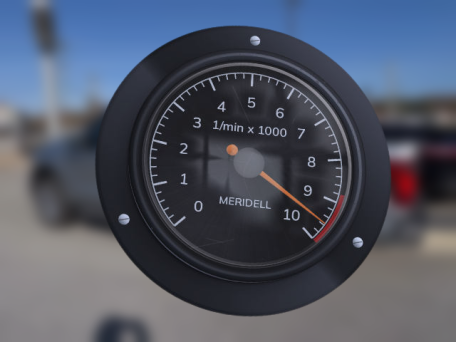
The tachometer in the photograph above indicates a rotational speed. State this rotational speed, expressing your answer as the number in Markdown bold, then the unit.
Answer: **9600** rpm
